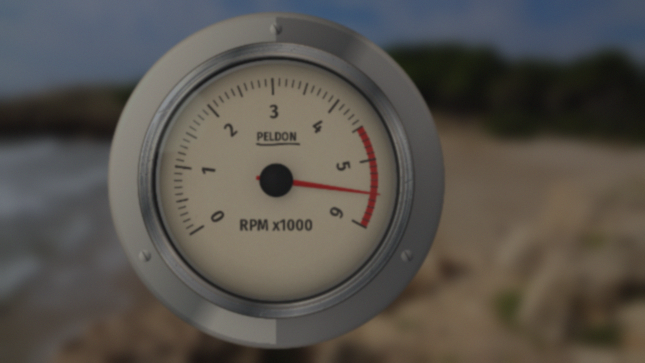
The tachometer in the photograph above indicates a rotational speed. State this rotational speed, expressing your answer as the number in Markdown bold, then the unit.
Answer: **5500** rpm
